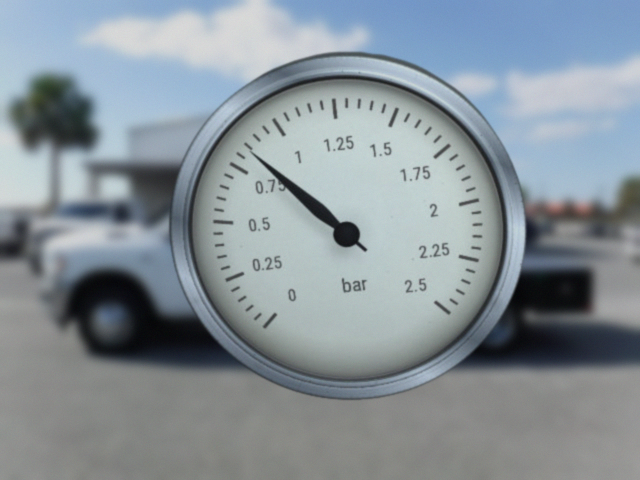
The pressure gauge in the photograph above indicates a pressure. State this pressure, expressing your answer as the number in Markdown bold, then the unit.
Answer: **0.85** bar
